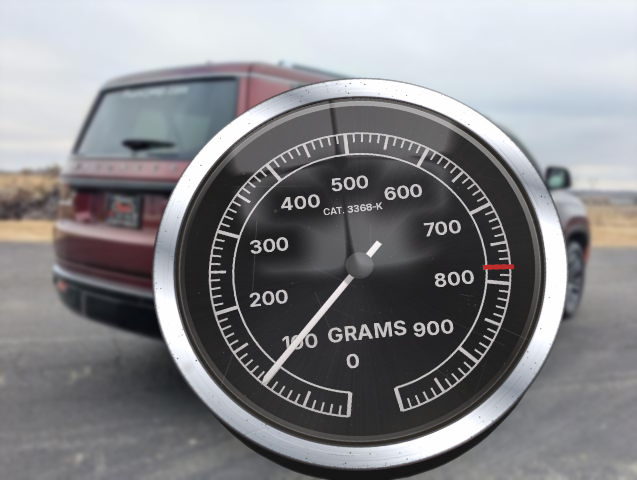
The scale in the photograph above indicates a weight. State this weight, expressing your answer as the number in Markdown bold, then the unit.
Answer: **100** g
